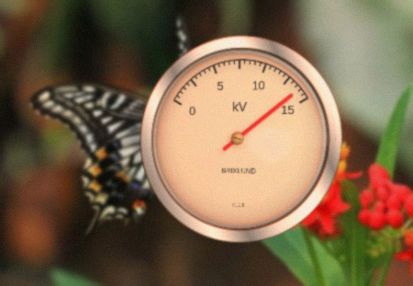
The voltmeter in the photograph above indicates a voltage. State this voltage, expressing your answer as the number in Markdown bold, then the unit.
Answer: **14** kV
